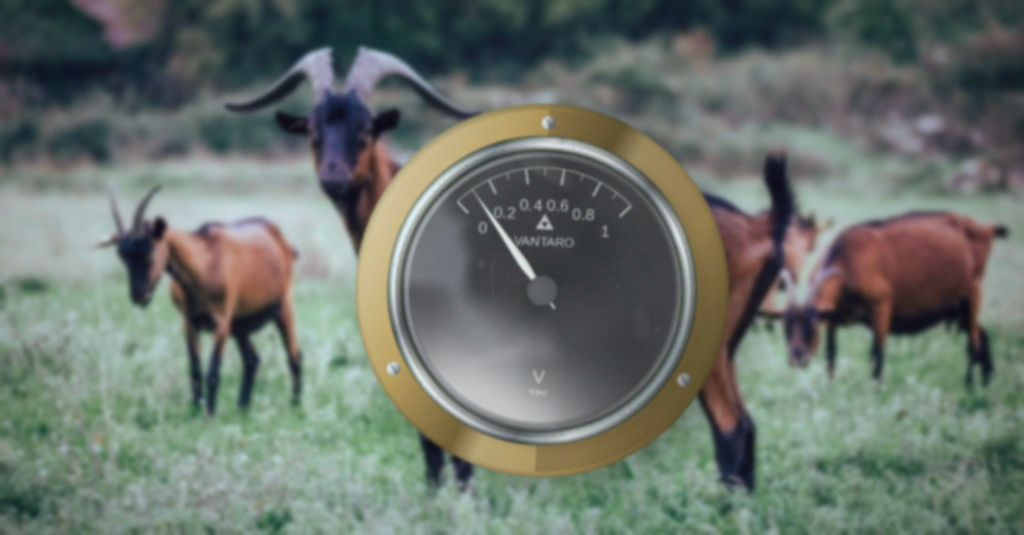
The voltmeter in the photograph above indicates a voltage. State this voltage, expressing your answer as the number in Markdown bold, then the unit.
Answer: **0.1** V
